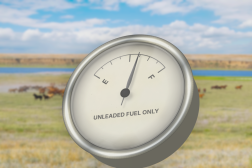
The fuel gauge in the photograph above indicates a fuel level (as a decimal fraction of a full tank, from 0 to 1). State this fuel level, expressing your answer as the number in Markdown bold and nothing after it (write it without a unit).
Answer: **0.625**
